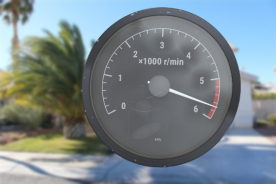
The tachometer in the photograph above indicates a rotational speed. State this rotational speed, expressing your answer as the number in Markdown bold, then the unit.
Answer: **5700** rpm
